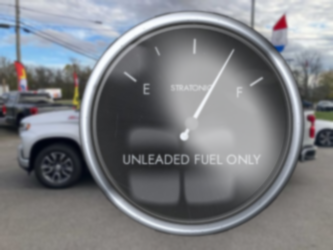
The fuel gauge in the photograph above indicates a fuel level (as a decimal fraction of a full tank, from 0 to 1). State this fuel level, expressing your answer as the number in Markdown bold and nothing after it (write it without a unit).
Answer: **0.75**
